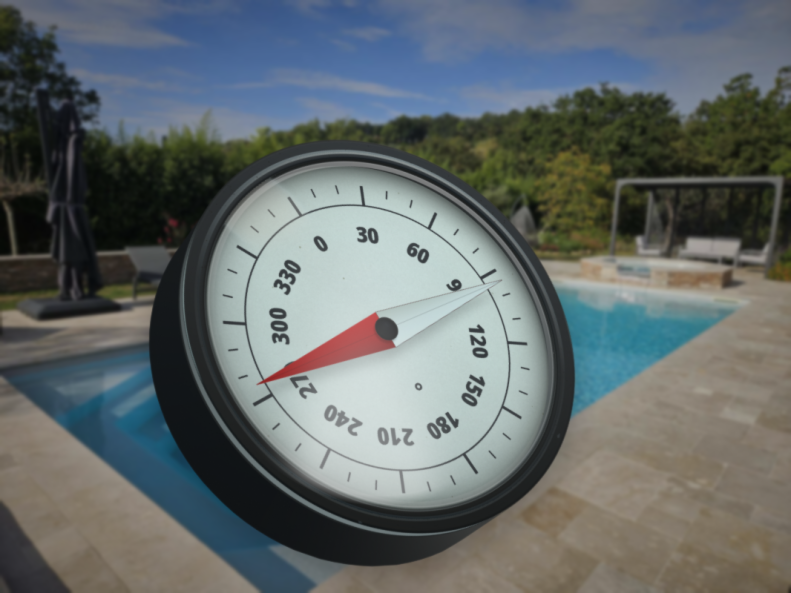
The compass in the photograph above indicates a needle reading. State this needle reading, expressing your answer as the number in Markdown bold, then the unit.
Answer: **275** °
